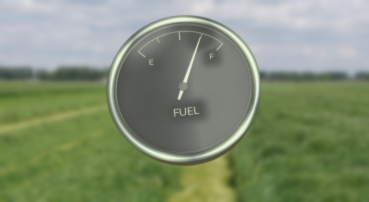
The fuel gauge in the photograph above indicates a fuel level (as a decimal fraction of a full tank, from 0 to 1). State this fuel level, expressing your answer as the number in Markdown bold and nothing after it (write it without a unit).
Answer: **0.75**
